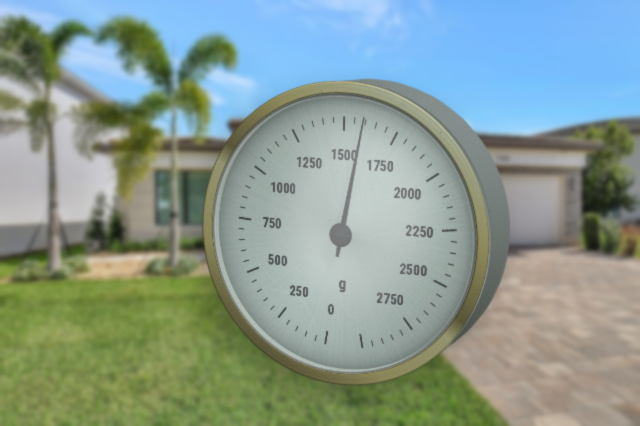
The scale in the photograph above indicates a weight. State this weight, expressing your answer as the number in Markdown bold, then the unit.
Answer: **1600** g
